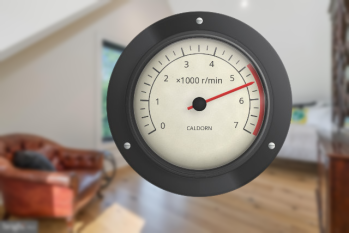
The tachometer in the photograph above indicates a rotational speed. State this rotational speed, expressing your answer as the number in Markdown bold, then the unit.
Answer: **5500** rpm
